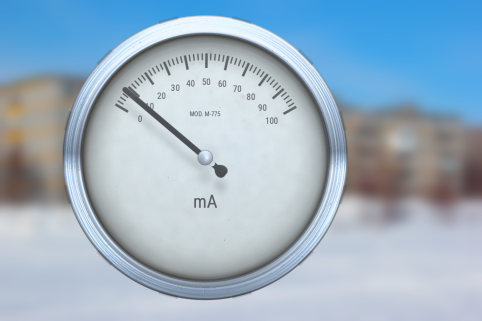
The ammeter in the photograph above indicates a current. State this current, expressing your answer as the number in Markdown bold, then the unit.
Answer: **8** mA
